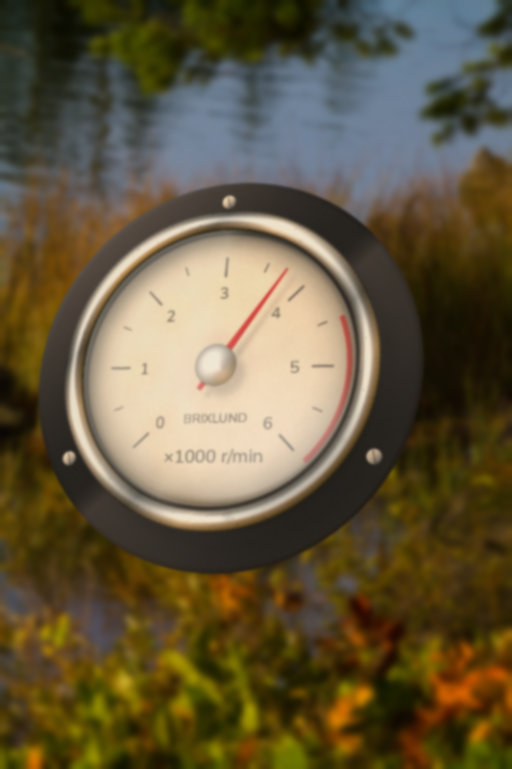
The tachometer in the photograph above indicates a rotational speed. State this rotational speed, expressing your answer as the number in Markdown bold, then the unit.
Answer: **3750** rpm
